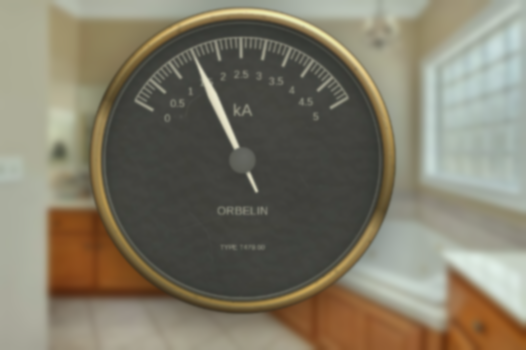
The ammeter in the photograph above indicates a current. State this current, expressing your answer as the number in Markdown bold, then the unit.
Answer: **1.5** kA
